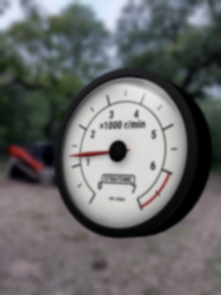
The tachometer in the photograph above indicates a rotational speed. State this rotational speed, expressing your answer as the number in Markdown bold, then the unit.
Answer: **1250** rpm
